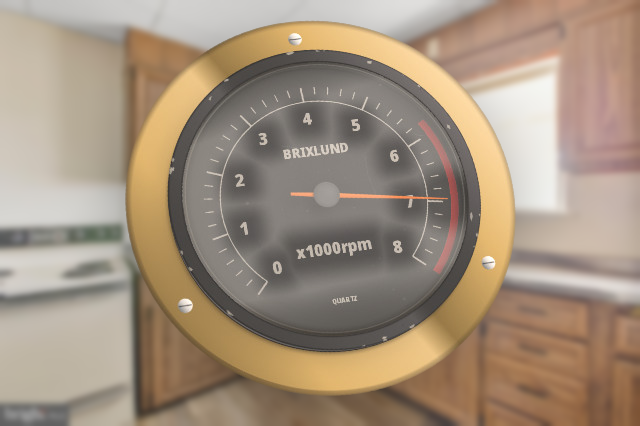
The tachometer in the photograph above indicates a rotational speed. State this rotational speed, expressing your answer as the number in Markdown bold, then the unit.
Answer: **7000** rpm
